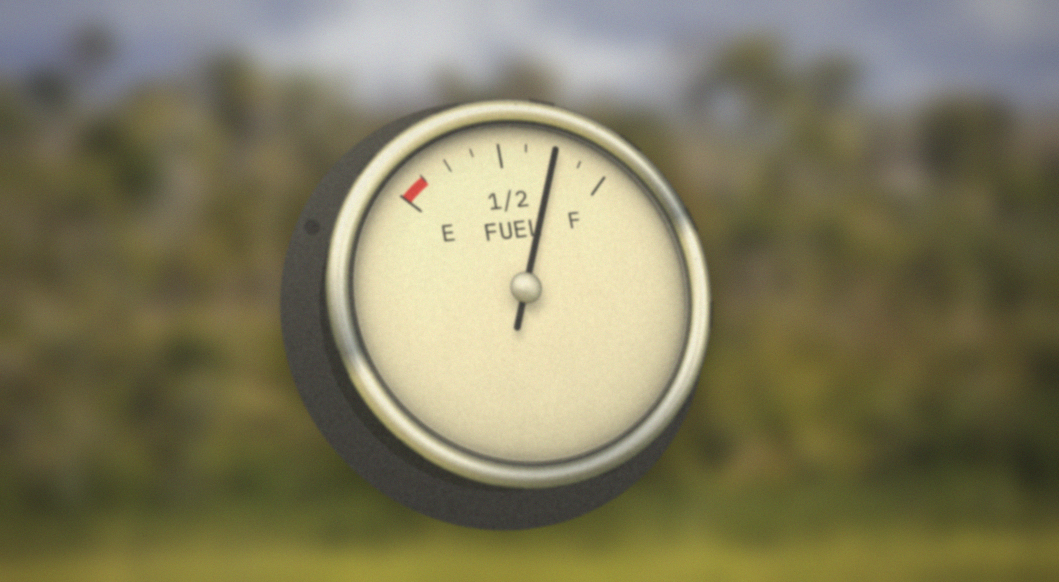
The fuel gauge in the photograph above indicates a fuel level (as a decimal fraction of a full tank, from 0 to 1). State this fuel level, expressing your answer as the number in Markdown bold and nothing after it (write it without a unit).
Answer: **0.75**
